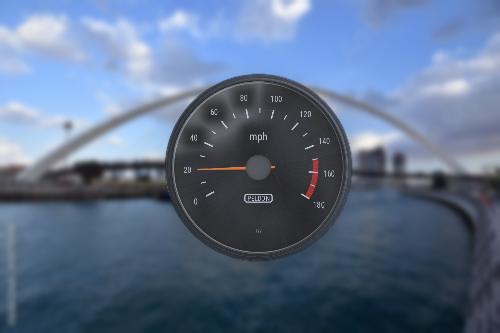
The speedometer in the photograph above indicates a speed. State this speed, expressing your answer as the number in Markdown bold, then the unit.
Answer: **20** mph
